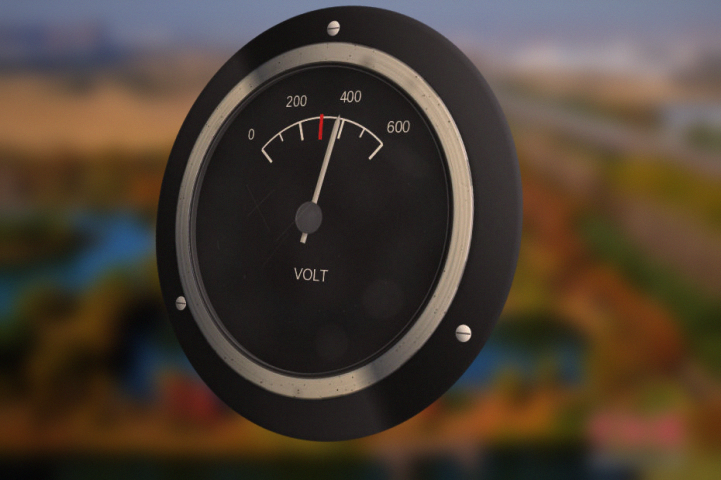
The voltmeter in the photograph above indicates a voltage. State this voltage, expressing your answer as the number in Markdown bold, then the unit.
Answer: **400** V
